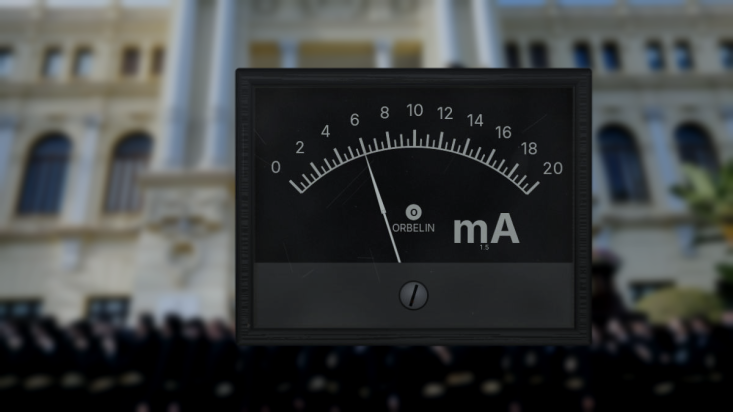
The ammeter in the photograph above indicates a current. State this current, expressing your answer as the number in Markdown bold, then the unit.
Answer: **6** mA
